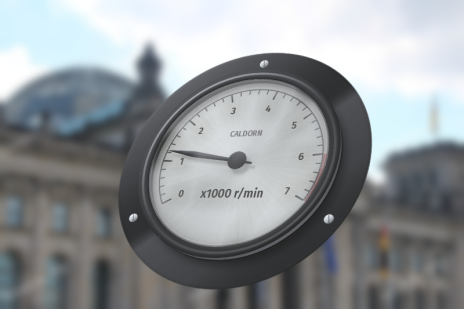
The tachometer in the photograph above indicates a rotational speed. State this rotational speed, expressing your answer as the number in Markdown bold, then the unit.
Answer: **1200** rpm
